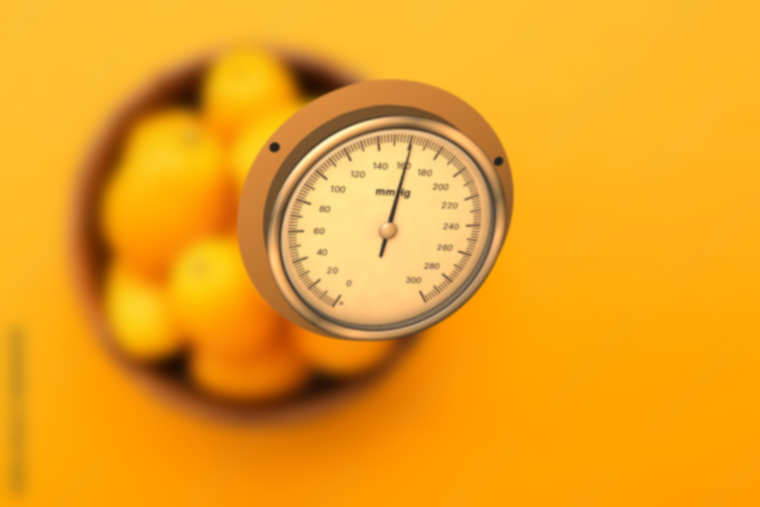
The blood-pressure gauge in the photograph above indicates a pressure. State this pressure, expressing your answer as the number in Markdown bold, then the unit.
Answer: **160** mmHg
